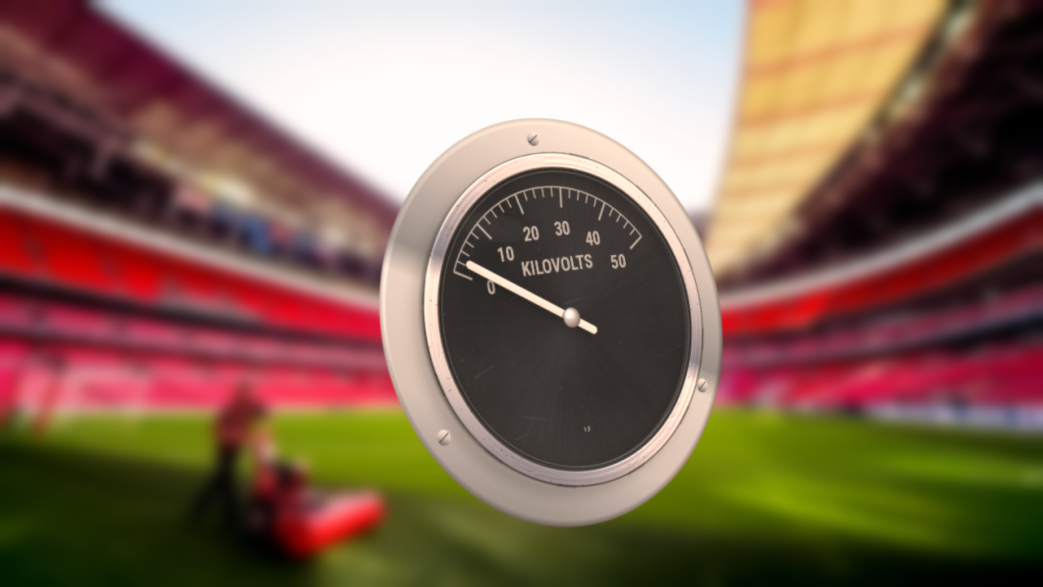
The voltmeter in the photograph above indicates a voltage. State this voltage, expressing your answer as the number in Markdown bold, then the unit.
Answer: **2** kV
